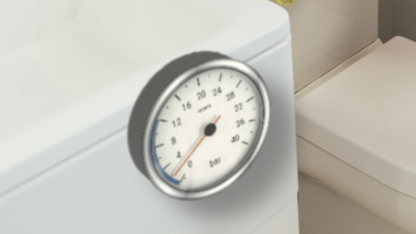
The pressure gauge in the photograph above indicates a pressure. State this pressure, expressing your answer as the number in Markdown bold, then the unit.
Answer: **2** bar
